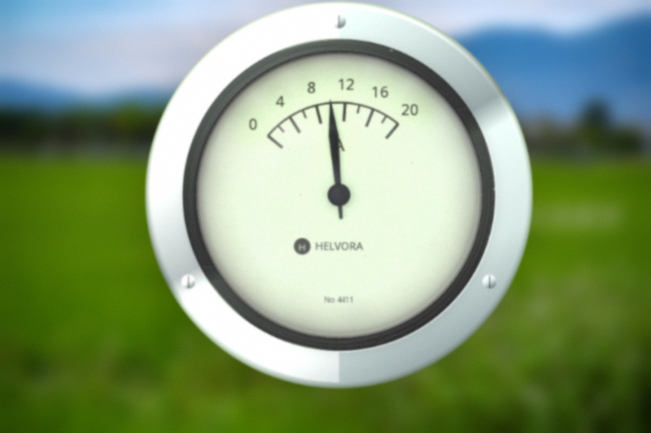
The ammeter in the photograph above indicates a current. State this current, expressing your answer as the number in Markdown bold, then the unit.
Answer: **10** A
